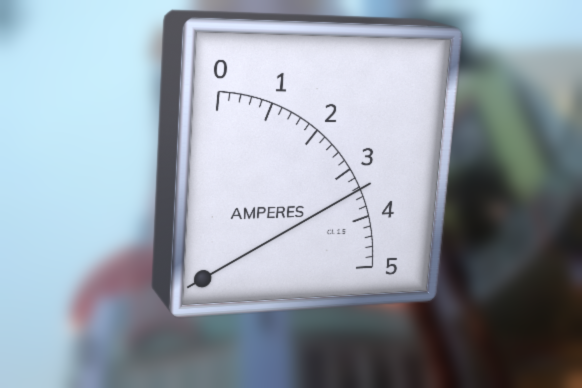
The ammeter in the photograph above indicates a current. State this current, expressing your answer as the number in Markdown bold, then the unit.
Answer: **3.4** A
